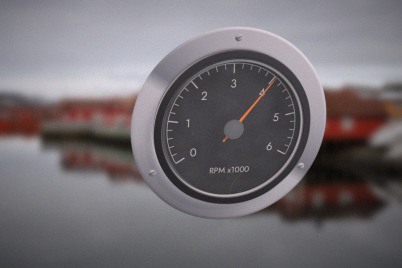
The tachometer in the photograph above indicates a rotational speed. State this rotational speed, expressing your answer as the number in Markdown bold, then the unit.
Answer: **4000** rpm
